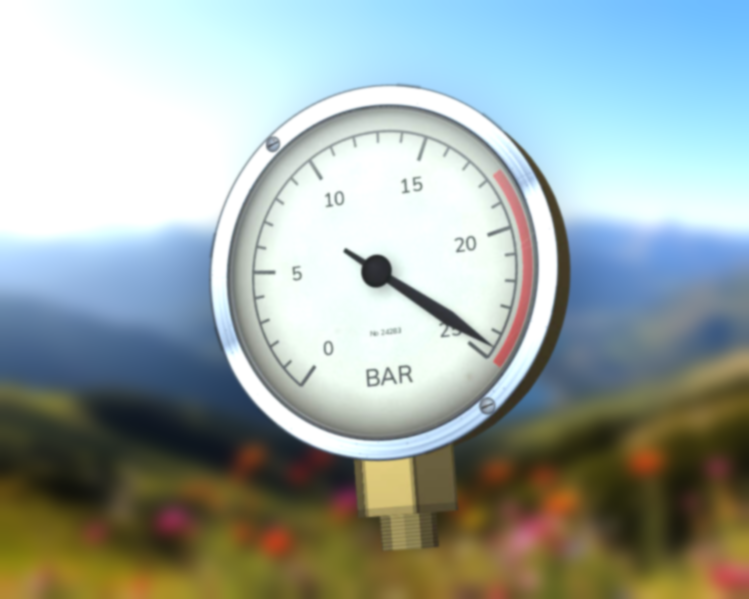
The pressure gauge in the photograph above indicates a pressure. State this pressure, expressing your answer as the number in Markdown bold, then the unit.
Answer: **24.5** bar
